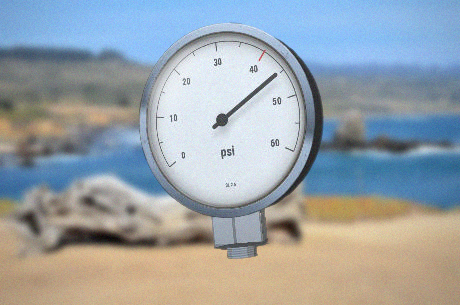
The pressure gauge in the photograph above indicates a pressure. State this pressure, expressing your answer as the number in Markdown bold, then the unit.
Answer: **45** psi
